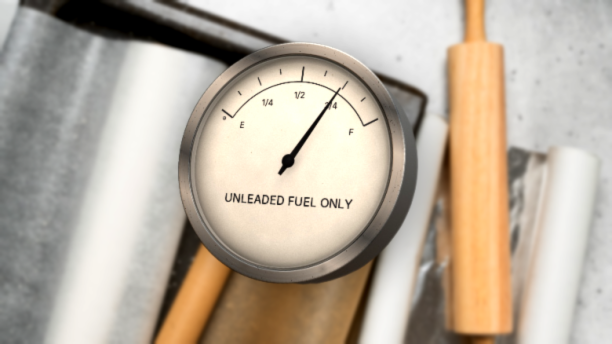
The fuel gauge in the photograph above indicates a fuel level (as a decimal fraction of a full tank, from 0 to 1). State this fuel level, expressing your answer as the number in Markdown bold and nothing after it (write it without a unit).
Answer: **0.75**
